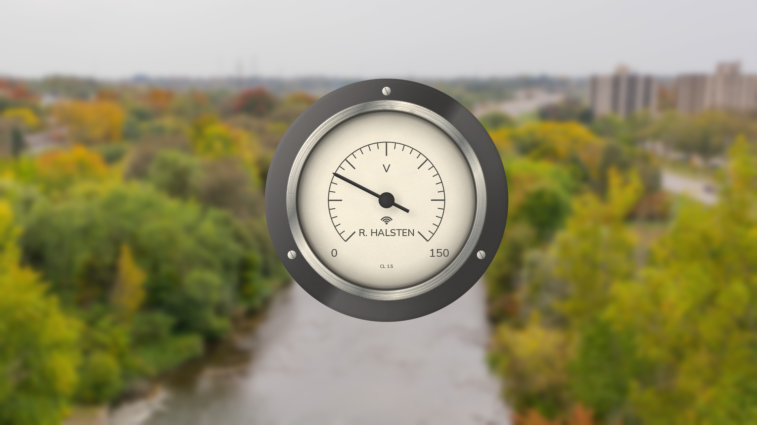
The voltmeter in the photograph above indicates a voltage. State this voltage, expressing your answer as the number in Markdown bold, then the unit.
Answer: **40** V
